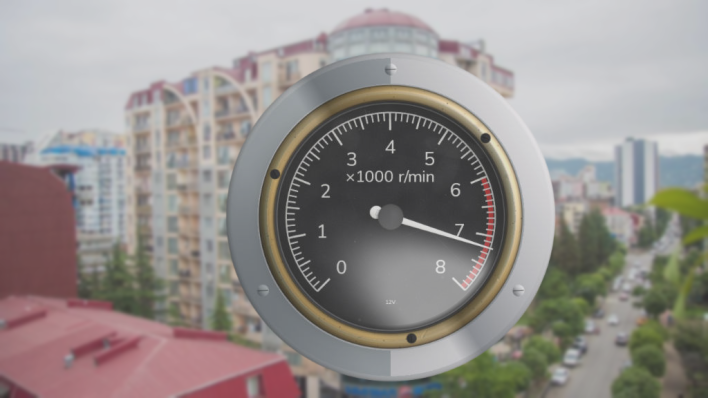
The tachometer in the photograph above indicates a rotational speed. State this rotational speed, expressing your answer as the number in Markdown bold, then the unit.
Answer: **7200** rpm
